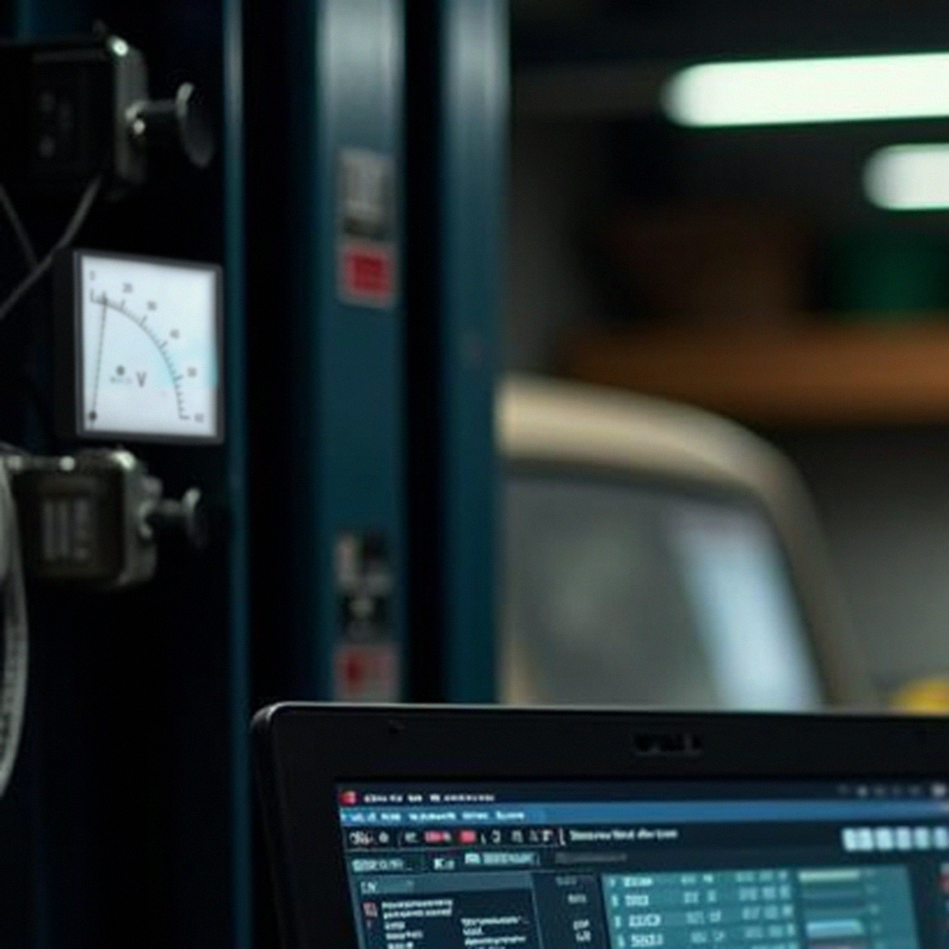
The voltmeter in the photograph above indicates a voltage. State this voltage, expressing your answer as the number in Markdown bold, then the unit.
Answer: **10** V
